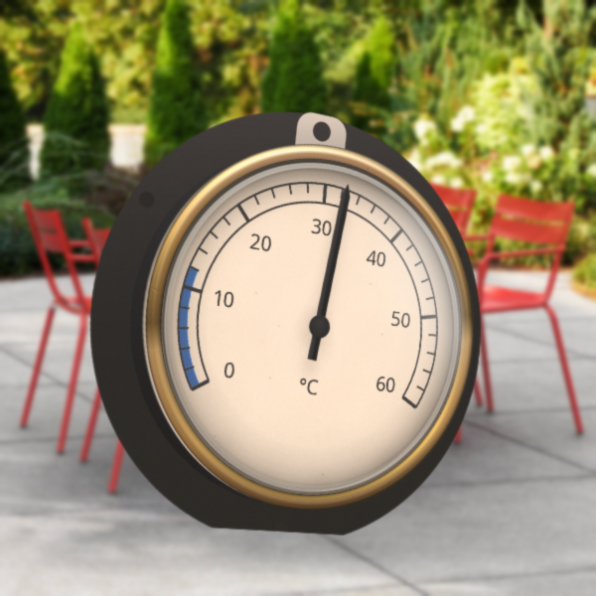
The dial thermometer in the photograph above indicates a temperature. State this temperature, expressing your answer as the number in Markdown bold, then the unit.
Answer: **32** °C
